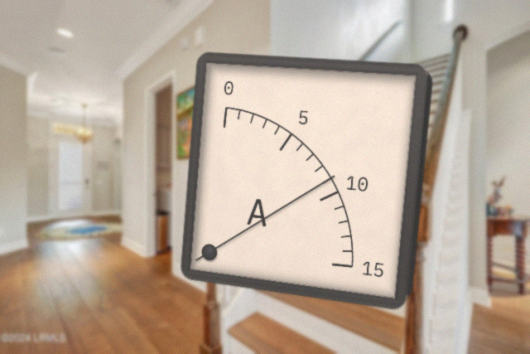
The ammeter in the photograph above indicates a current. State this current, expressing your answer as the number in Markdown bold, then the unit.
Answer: **9** A
